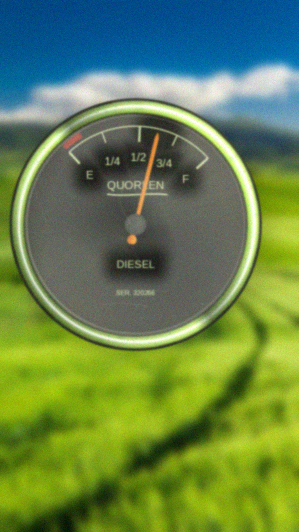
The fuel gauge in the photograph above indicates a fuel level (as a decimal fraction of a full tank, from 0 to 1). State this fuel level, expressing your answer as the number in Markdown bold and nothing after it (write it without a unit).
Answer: **0.625**
